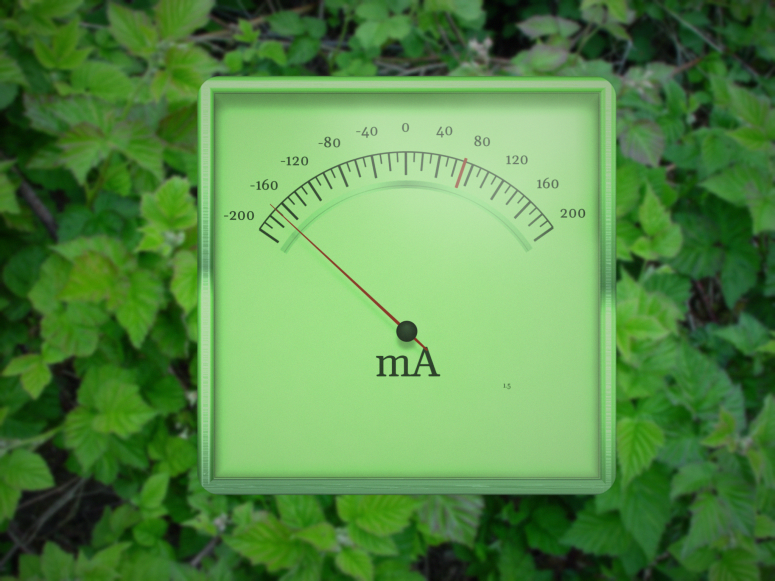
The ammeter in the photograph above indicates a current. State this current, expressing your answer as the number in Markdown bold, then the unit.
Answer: **-170** mA
